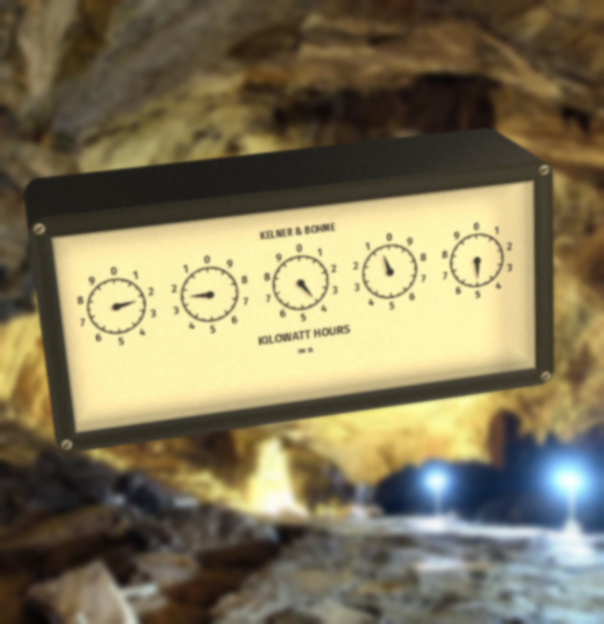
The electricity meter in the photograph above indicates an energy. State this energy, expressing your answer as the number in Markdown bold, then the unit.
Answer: **22405** kWh
